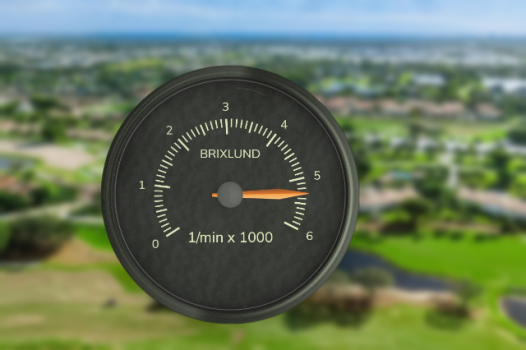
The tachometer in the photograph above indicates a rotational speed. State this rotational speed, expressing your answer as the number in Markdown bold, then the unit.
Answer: **5300** rpm
